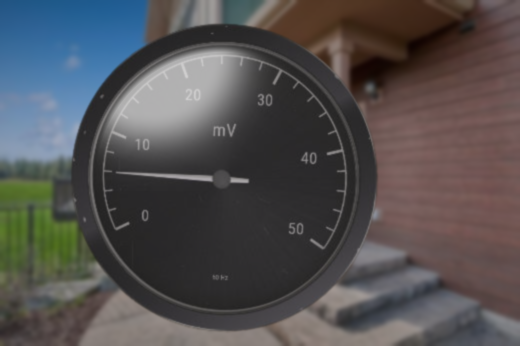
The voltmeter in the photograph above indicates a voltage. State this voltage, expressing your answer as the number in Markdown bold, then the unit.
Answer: **6** mV
